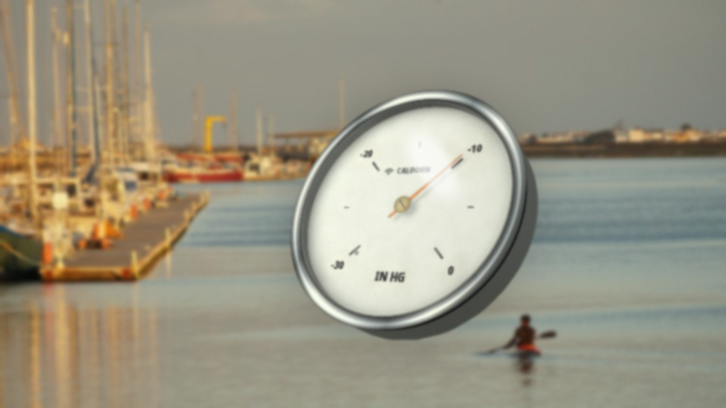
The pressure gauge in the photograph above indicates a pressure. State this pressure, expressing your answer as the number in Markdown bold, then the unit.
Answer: **-10** inHg
